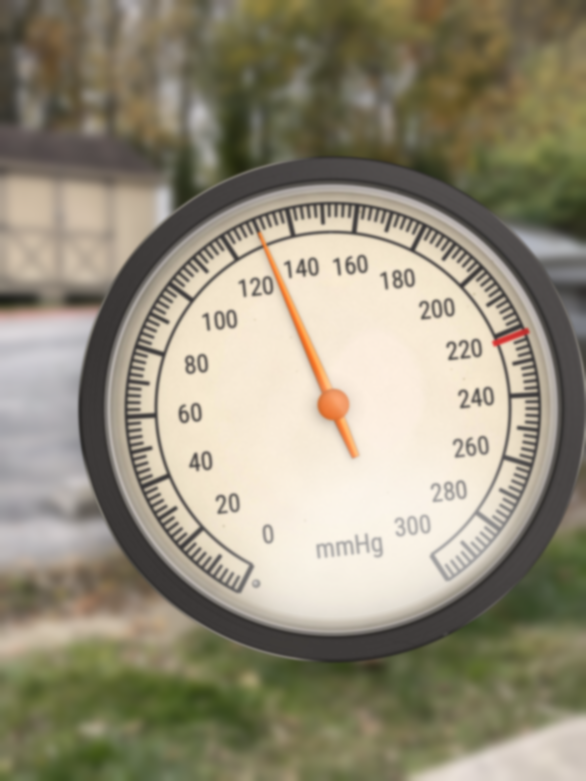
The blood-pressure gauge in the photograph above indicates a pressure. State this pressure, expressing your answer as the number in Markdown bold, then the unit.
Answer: **130** mmHg
